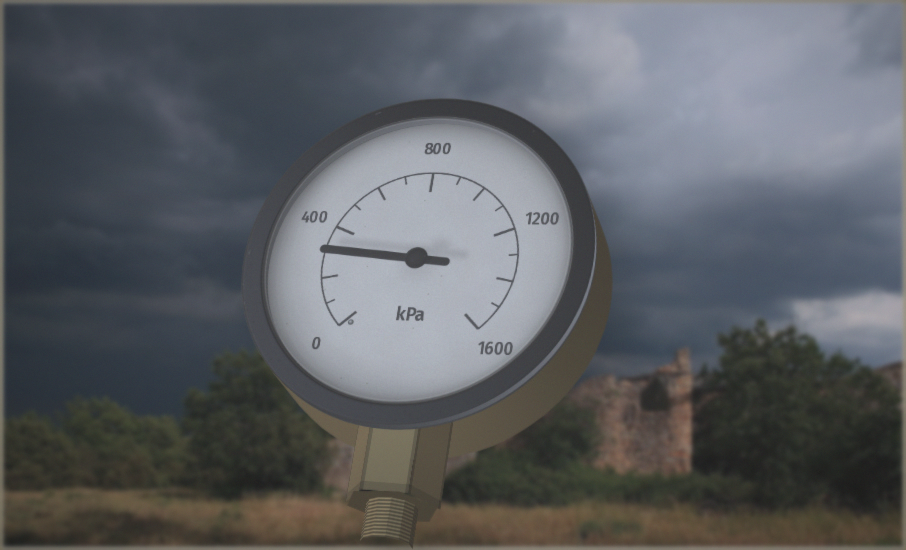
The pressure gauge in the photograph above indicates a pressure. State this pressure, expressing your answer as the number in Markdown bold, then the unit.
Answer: **300** kPa
